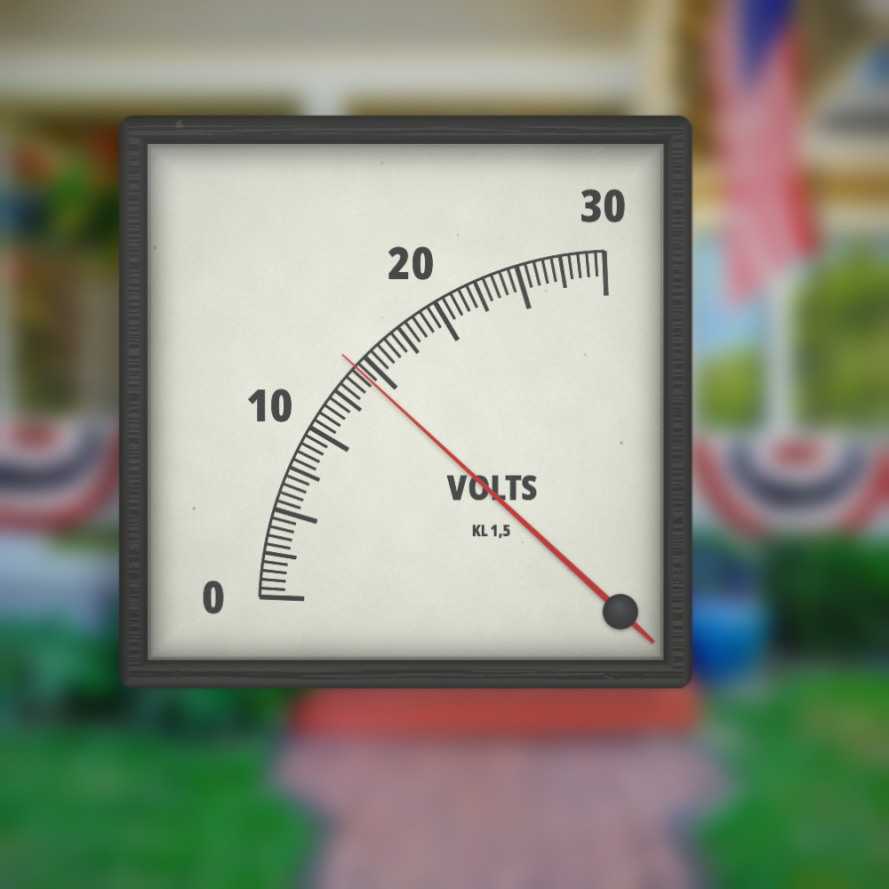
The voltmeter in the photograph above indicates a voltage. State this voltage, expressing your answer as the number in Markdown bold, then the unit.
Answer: **14.25** V
